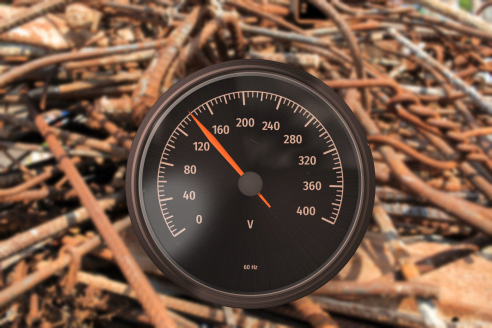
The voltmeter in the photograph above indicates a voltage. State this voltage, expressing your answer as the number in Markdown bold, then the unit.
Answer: **140** V
